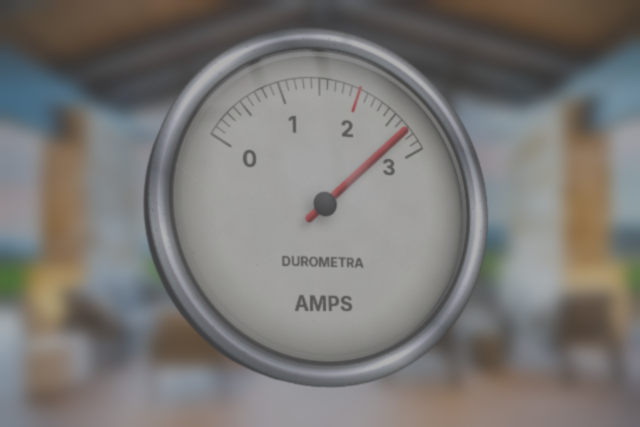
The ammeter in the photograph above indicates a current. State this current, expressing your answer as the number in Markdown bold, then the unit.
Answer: **2.7** A
